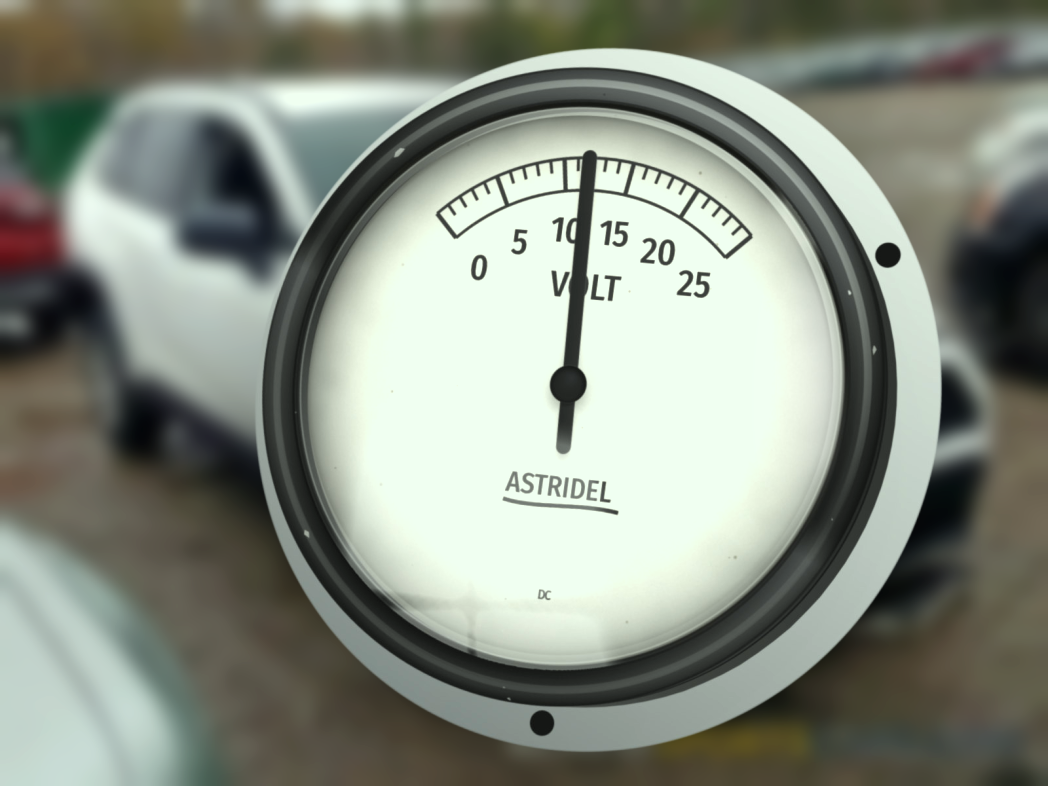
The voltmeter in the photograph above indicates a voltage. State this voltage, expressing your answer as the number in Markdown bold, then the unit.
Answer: **12** V
